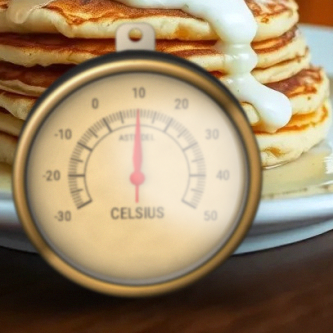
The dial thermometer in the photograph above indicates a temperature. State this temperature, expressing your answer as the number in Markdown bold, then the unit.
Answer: **10** °C
